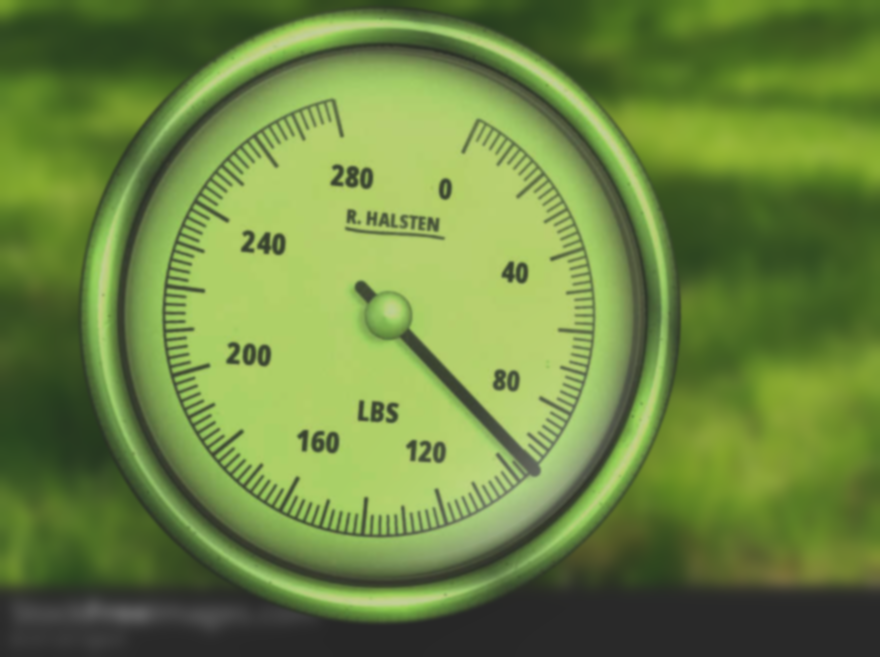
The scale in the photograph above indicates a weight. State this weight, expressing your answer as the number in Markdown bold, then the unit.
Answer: **96** lb
